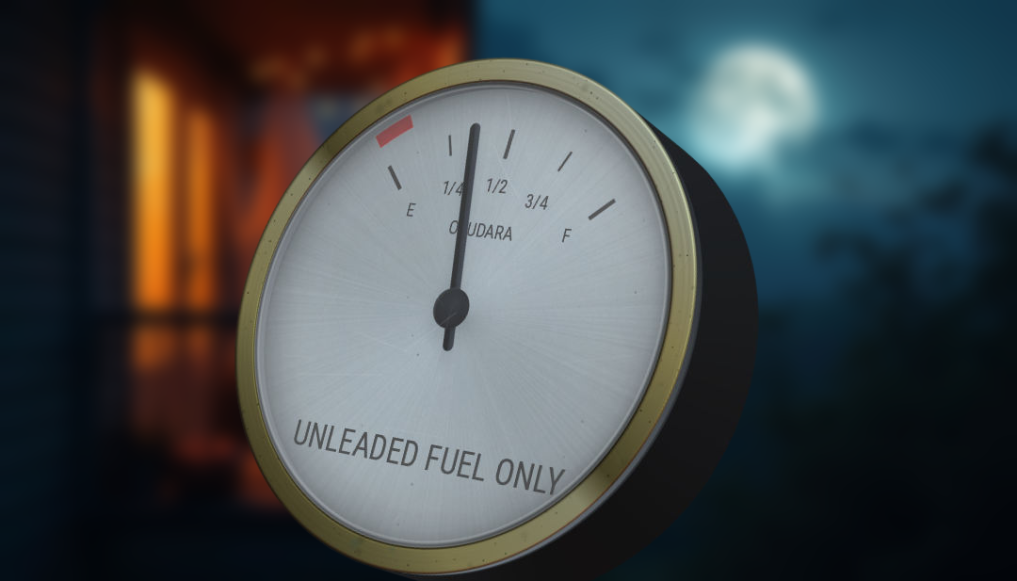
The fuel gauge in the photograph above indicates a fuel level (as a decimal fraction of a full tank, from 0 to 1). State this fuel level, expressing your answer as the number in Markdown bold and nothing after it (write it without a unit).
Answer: **0.375**
